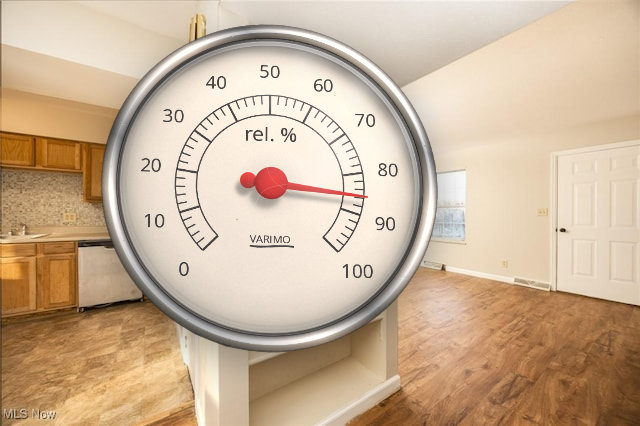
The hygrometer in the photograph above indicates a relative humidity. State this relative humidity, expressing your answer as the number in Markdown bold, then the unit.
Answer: **86** %
